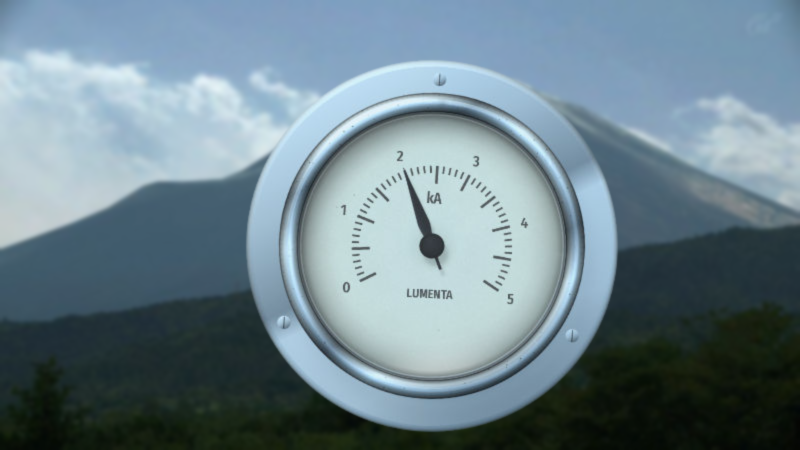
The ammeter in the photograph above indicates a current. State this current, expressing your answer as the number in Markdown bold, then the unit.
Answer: **2** kA
